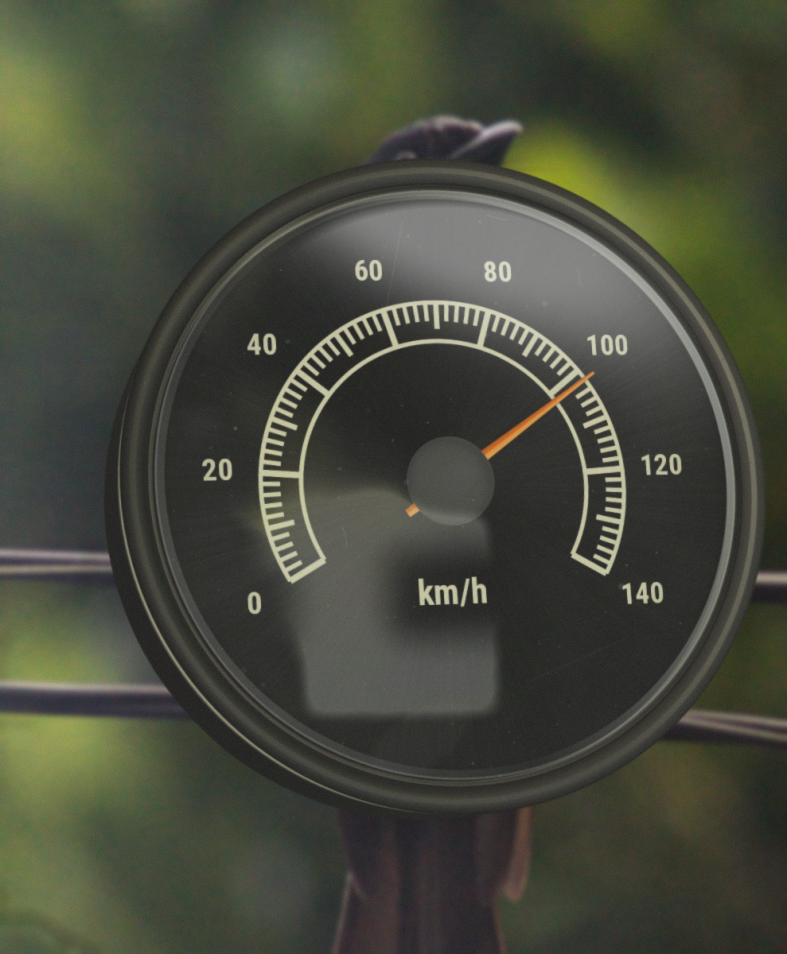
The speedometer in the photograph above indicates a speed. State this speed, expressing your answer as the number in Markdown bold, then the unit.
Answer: **102** km/h
